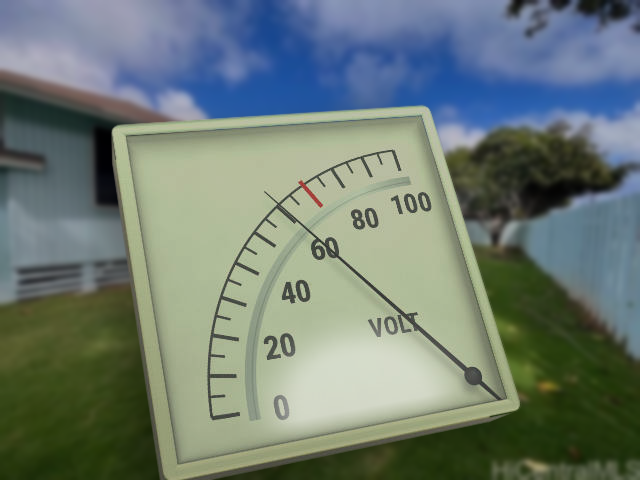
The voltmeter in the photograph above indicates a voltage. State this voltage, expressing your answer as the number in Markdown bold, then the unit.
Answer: **60** V
